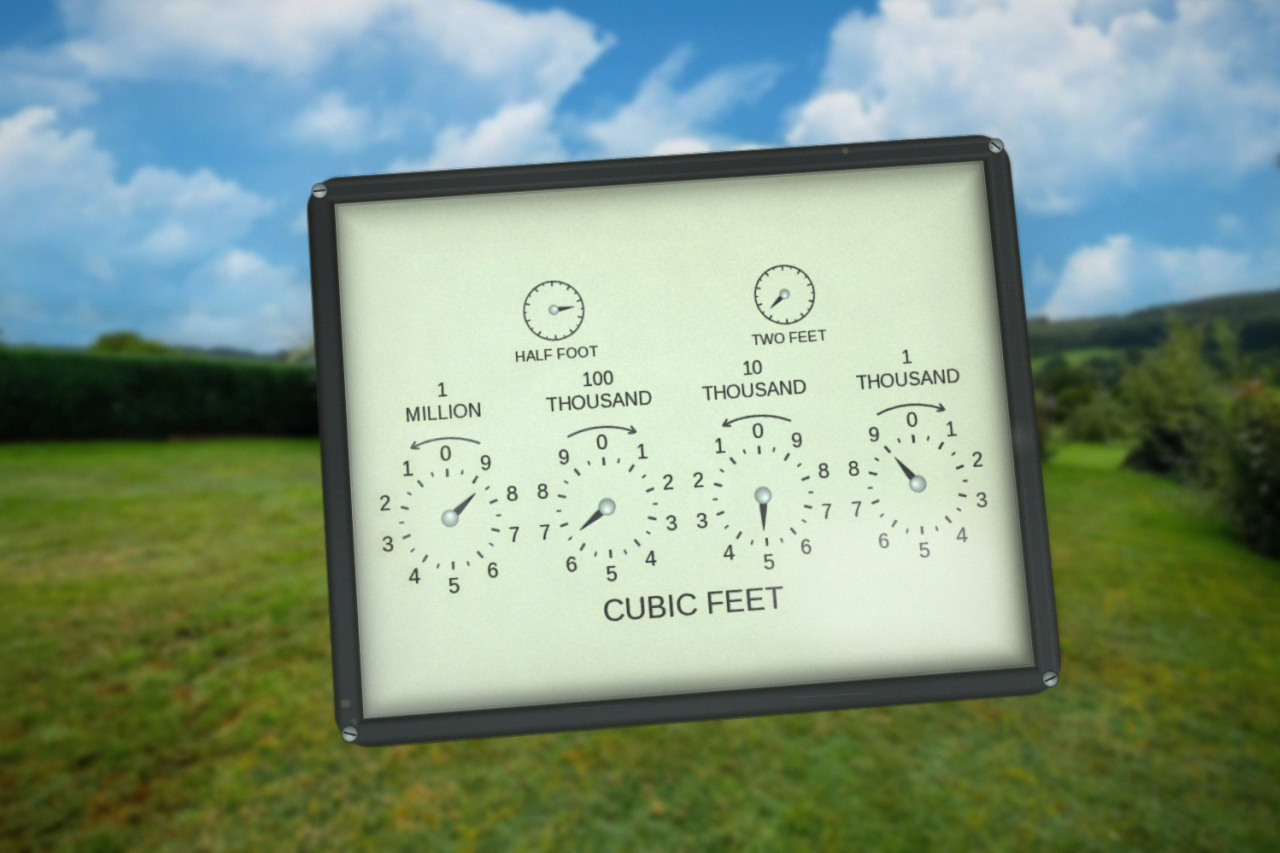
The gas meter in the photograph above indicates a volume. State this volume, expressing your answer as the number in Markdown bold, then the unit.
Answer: **864900** ft³
